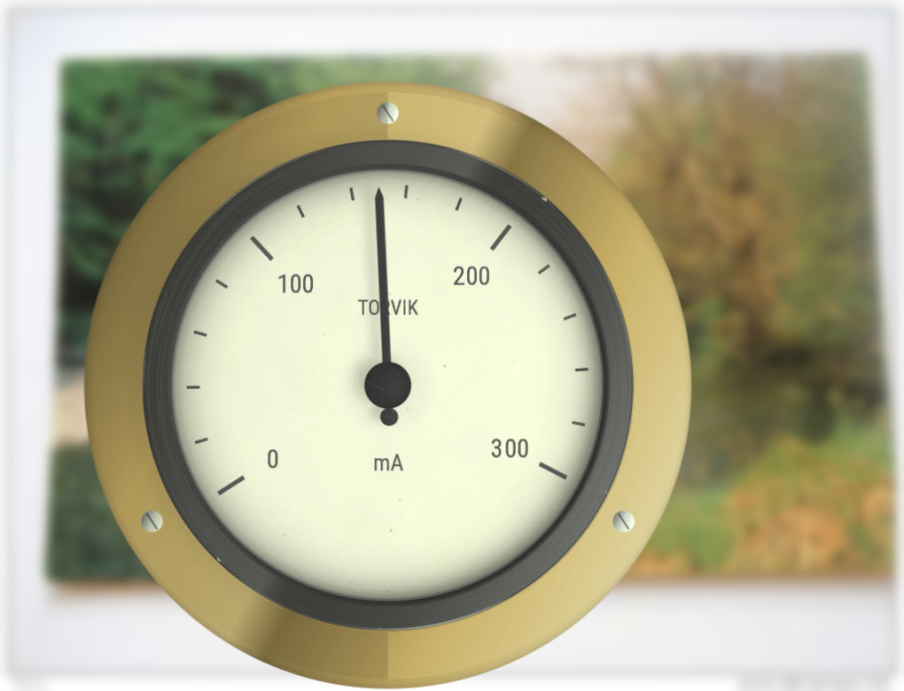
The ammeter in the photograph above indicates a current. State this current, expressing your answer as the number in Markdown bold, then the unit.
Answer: **150** mA
